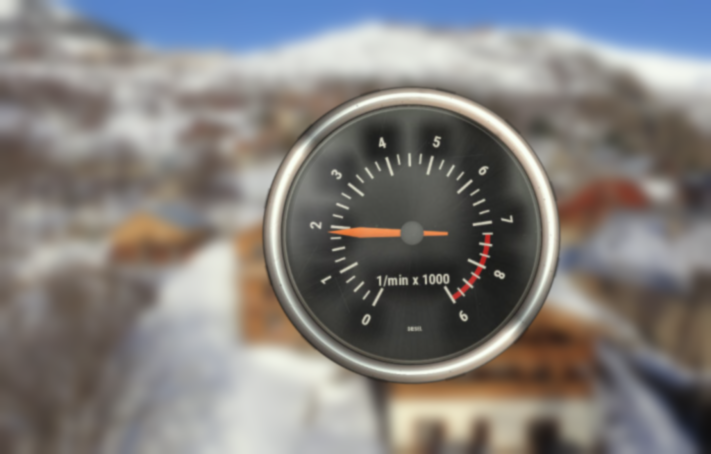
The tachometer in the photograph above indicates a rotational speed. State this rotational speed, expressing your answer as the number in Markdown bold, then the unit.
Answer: **1875** rpm
